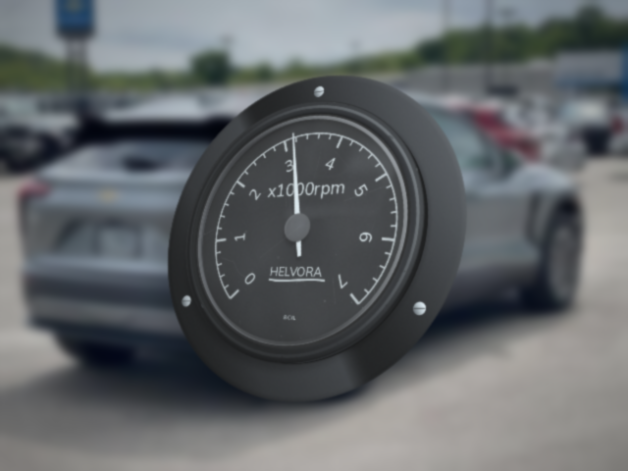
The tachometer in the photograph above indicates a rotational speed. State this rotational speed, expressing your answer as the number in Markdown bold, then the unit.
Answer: **3200** rpm
